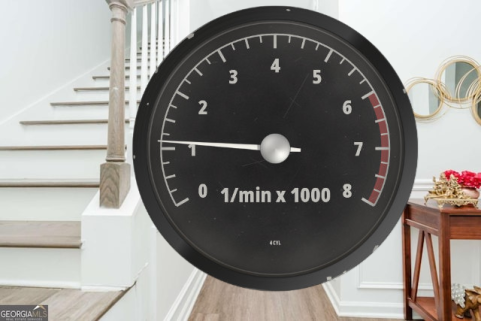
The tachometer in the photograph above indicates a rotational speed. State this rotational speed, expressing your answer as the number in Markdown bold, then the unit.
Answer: **1125** rpm
